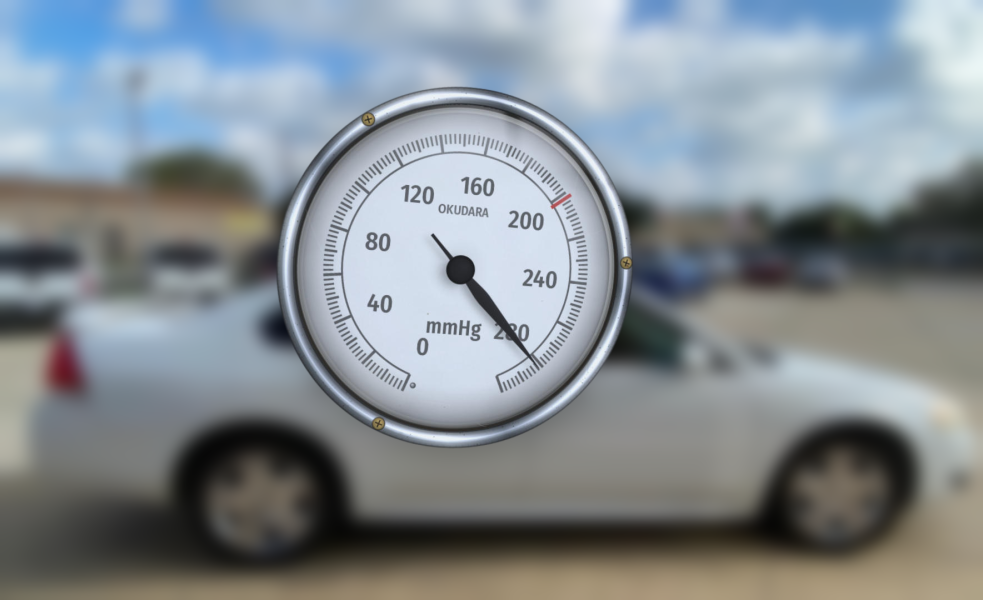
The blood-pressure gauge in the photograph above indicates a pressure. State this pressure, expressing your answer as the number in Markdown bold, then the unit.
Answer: **282** mmHg
